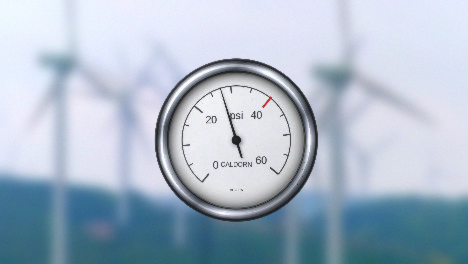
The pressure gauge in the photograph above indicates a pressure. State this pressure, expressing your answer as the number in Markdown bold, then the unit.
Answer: **27.5** psi
